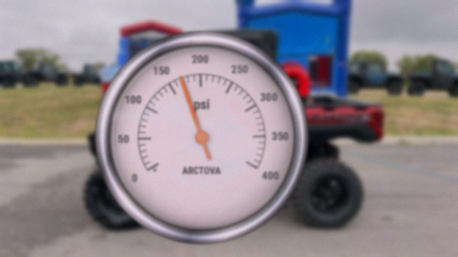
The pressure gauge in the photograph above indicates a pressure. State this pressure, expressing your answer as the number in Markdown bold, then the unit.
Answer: **170** psi
